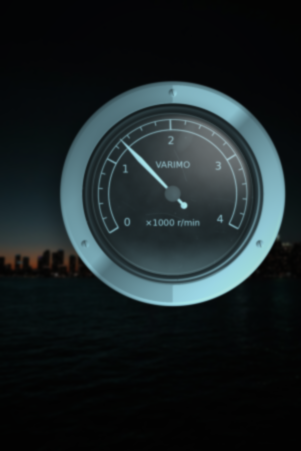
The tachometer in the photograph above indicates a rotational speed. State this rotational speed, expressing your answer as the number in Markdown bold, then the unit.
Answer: **1300** rpm
